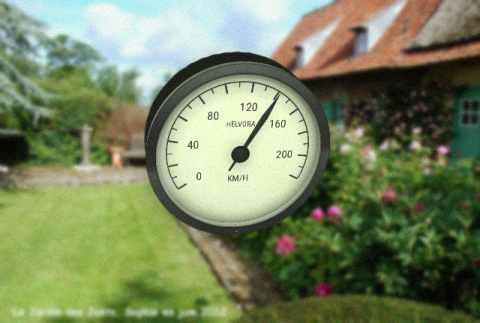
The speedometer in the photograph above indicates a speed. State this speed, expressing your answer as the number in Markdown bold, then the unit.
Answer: **140** km/h
